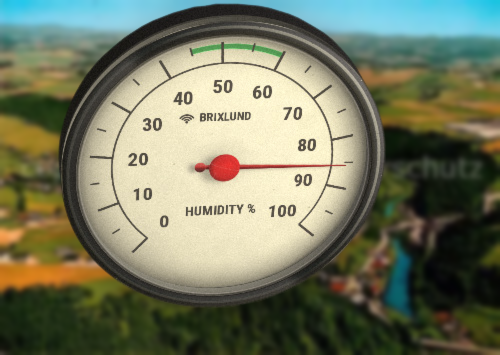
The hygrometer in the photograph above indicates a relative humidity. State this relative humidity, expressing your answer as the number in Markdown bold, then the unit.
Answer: **85** %
